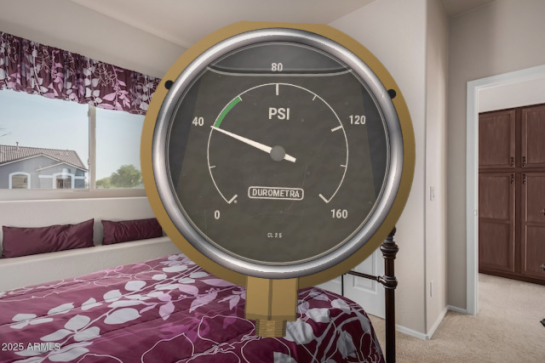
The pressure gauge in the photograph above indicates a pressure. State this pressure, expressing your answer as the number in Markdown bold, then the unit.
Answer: **40** psi
